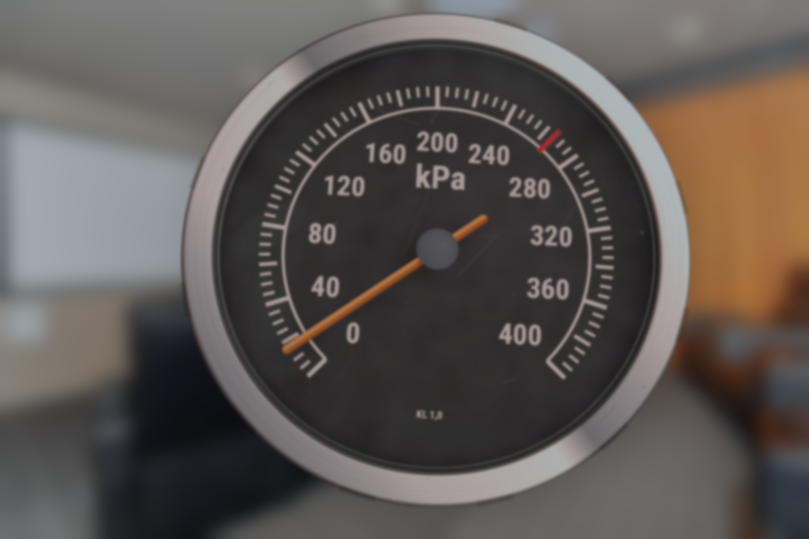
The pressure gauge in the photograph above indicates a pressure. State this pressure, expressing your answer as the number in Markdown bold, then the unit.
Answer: **15** kPa
